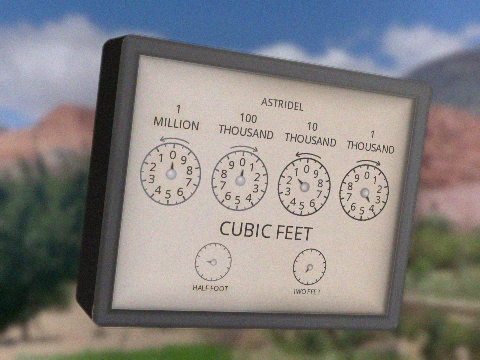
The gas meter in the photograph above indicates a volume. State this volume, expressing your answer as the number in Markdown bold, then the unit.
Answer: **1400** ft³
